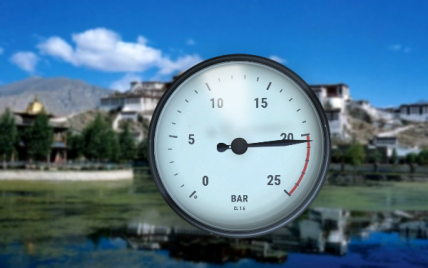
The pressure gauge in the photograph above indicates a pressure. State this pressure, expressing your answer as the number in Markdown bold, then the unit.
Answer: **20.5** bar
